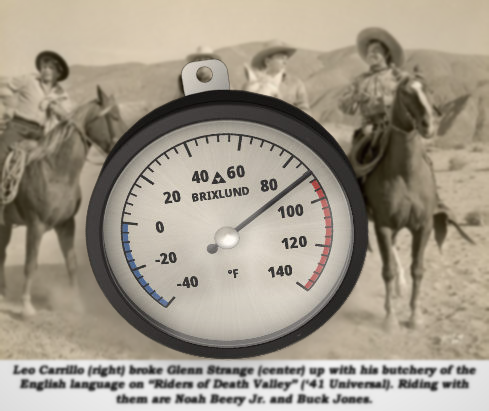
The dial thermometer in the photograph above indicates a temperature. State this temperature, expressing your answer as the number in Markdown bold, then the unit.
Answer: **88** °F
